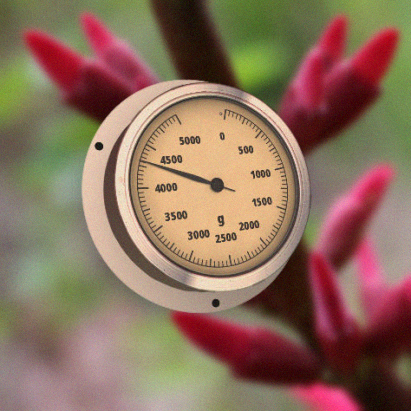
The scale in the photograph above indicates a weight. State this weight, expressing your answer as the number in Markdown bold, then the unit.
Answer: **4300** g
